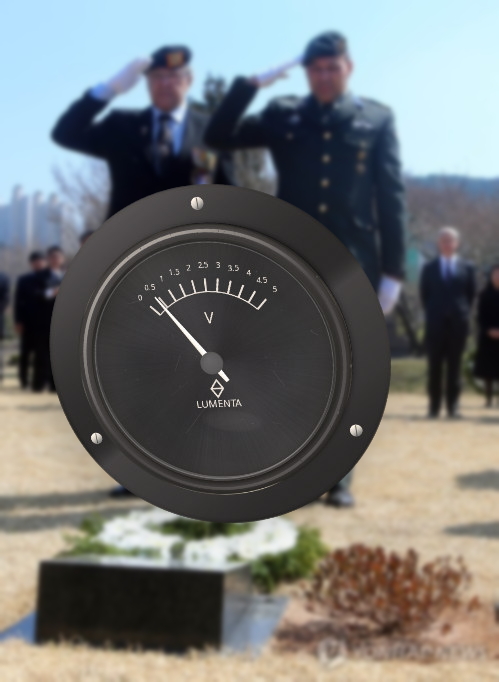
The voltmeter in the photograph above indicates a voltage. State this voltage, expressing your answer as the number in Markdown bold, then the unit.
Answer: **0.5** V
